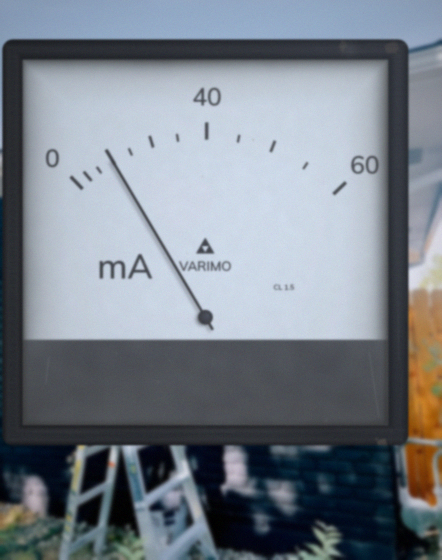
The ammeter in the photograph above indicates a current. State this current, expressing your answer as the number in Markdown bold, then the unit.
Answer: **20** mA
